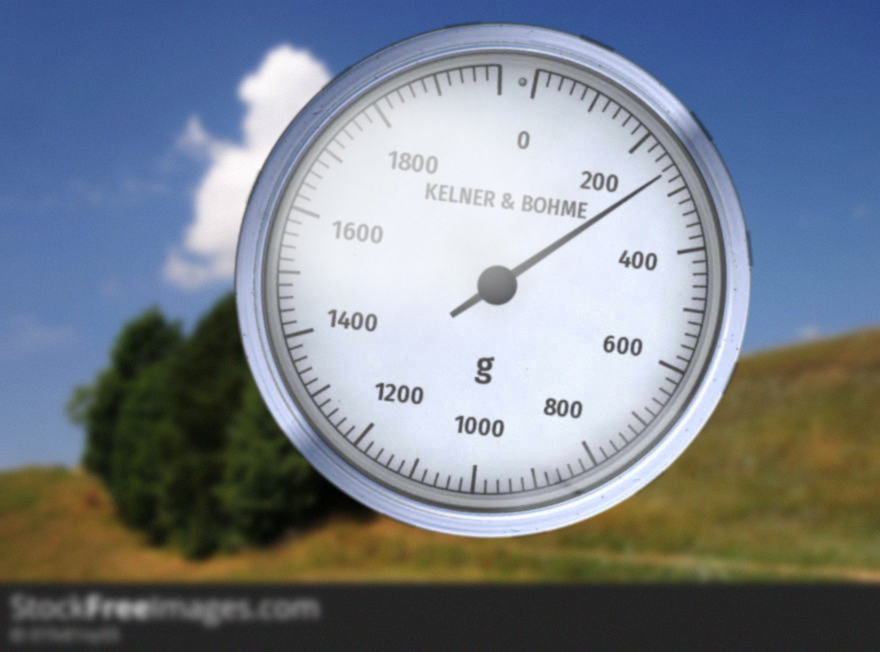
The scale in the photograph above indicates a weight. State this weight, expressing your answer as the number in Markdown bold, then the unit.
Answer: **260** g
